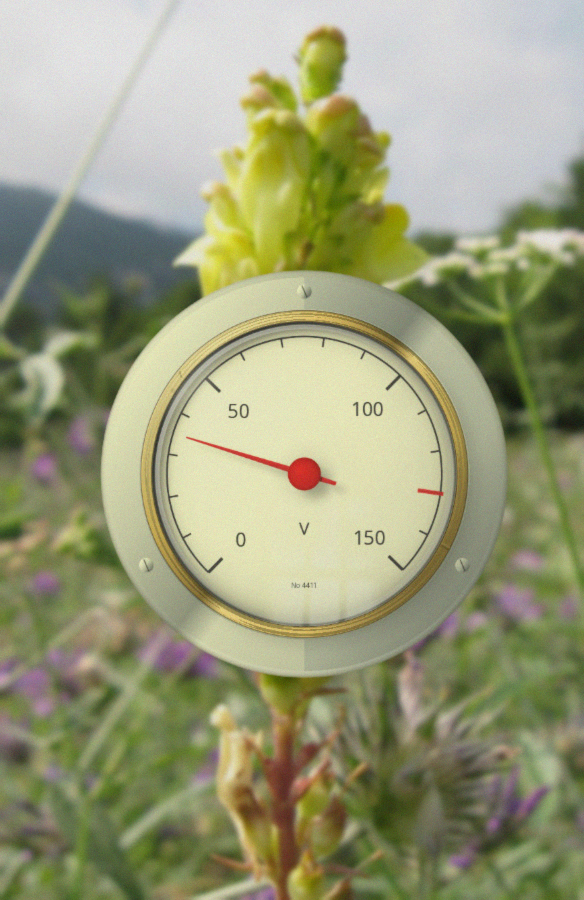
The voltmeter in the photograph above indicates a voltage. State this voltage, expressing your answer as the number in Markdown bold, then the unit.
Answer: **35** V
